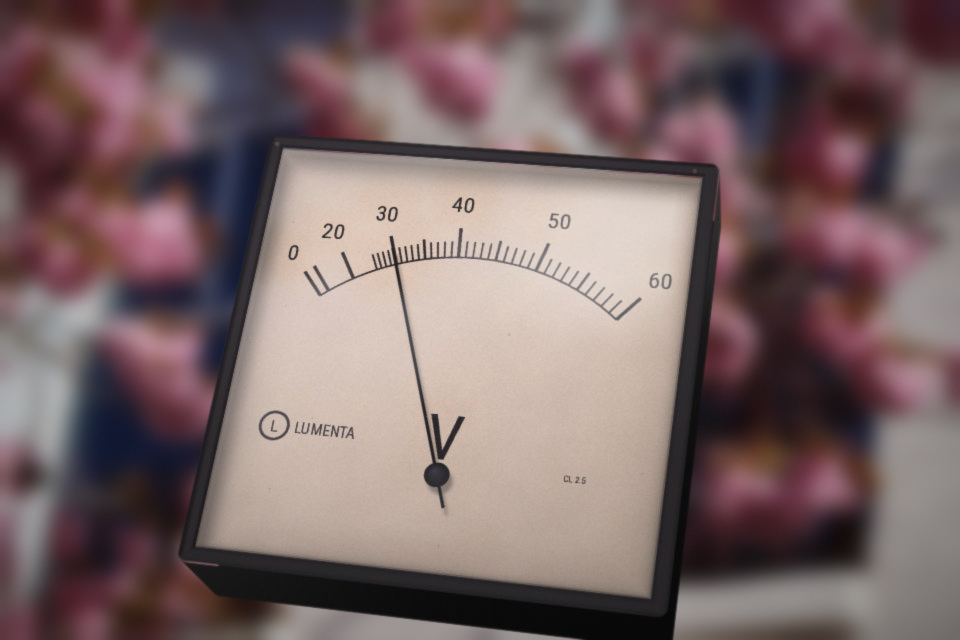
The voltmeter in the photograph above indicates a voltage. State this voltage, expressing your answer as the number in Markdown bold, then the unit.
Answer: **30** V
